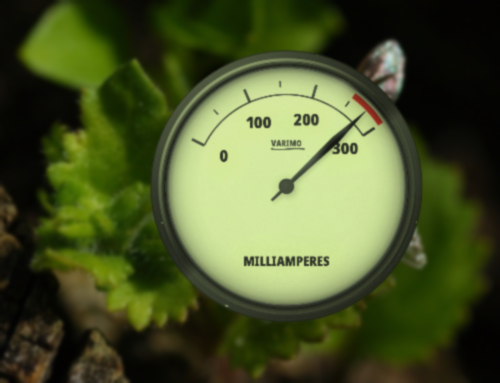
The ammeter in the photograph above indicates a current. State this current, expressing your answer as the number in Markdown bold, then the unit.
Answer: **275** mA
